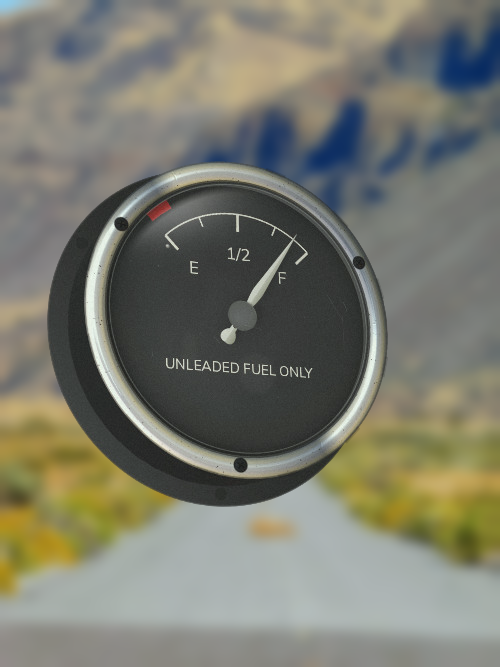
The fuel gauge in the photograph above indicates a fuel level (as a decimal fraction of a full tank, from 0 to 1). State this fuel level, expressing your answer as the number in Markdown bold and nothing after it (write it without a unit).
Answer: **0.875**
